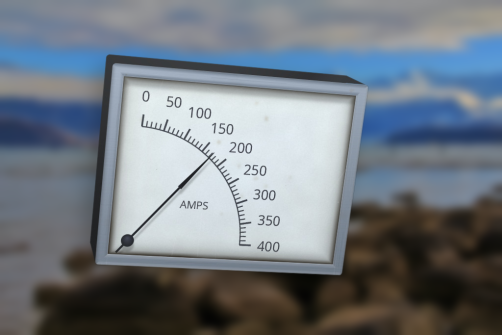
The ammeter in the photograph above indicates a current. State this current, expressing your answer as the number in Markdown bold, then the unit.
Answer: **170** A
